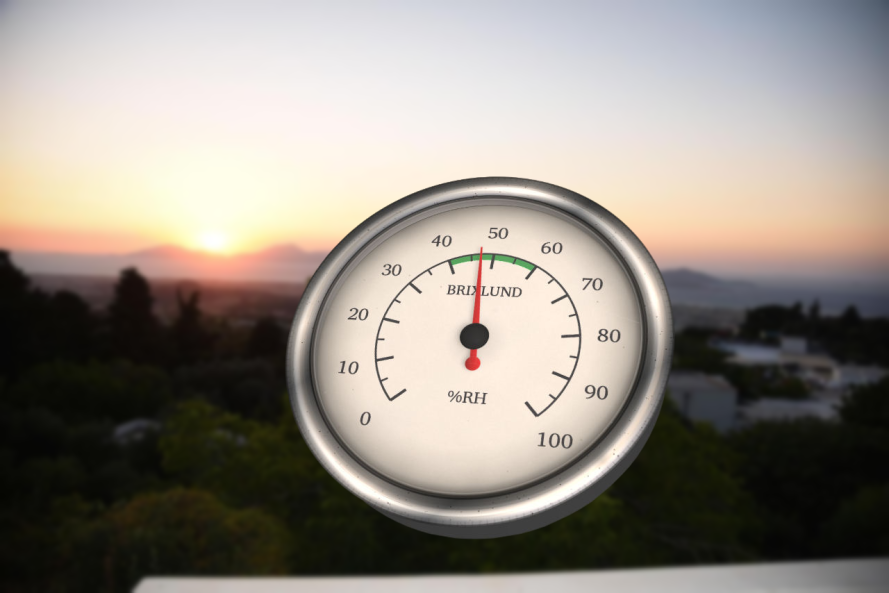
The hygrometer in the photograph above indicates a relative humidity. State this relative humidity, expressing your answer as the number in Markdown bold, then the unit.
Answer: **47.5** %
